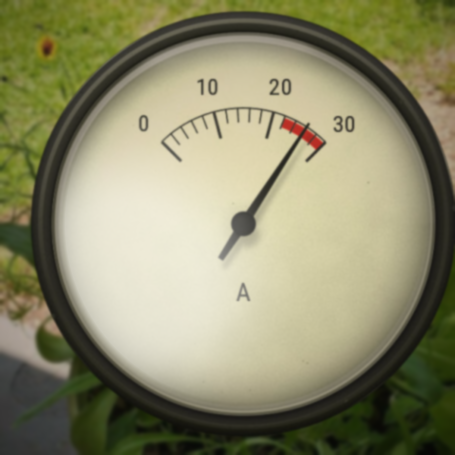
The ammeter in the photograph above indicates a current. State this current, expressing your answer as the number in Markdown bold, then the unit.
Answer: **26** A
